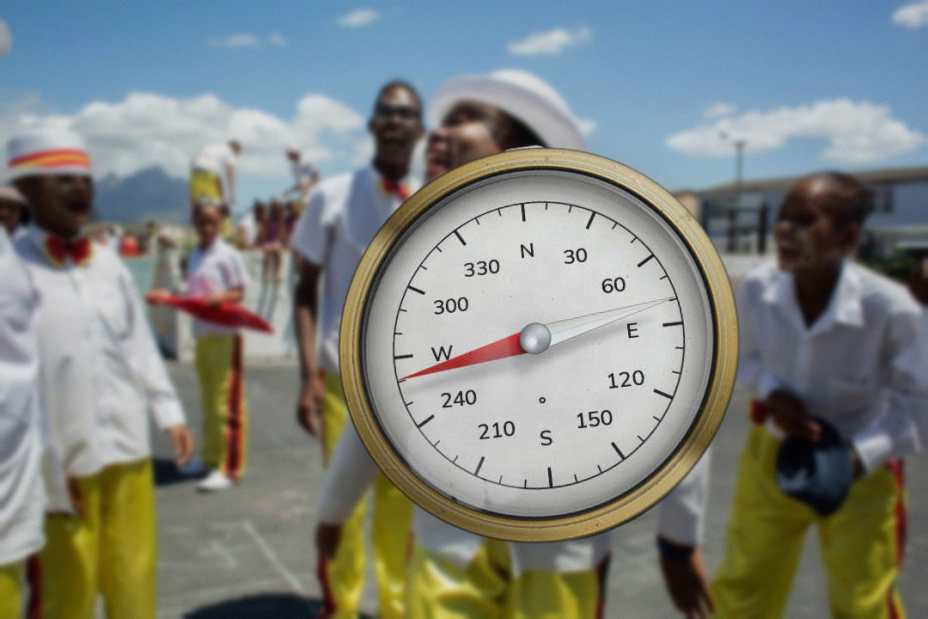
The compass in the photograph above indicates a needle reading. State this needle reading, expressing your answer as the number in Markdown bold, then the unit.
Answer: **260** °
